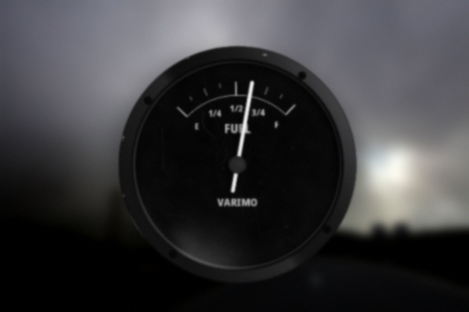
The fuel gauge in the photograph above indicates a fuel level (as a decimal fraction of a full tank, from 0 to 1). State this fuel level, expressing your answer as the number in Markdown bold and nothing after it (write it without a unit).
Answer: **0.625**
